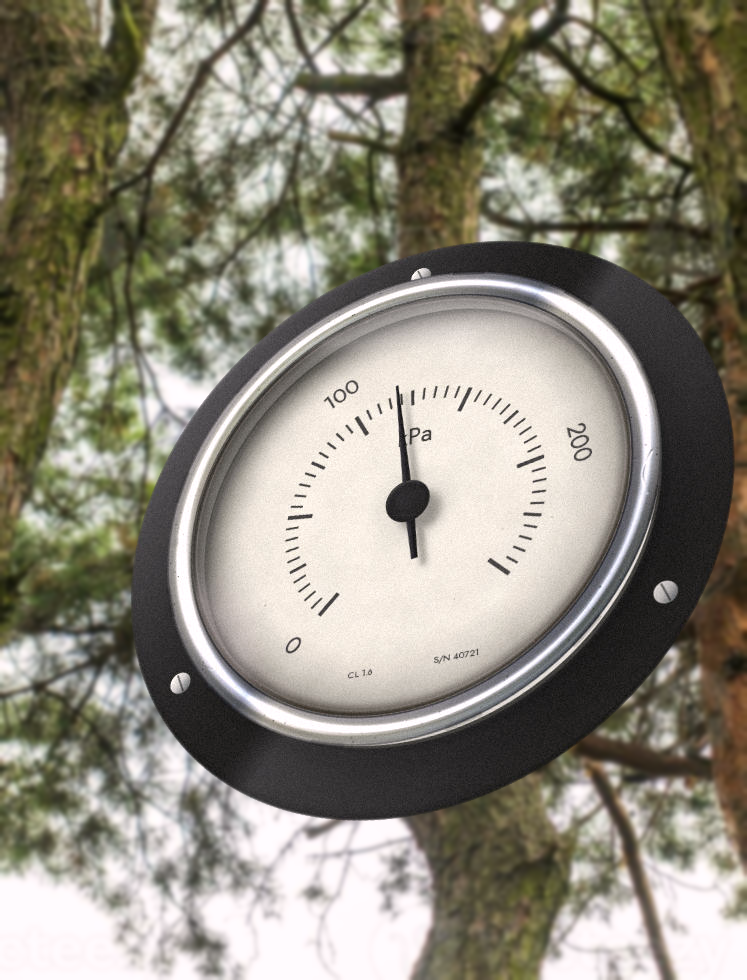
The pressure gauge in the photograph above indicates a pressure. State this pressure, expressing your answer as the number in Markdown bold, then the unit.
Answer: **120** kPa
